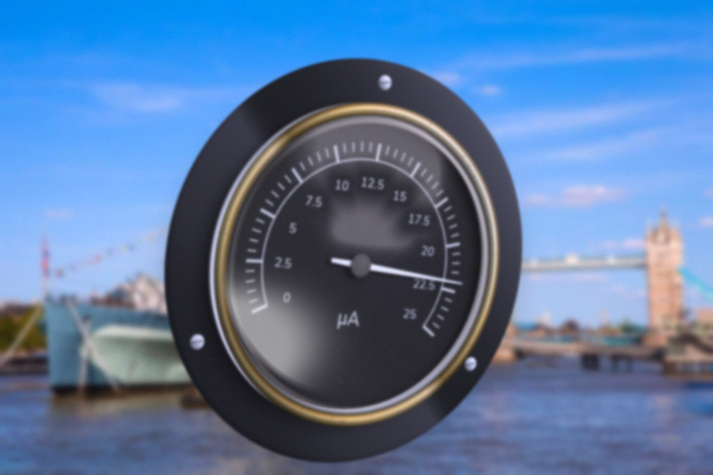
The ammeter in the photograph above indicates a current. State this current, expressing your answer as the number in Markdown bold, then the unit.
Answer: **22** µA
